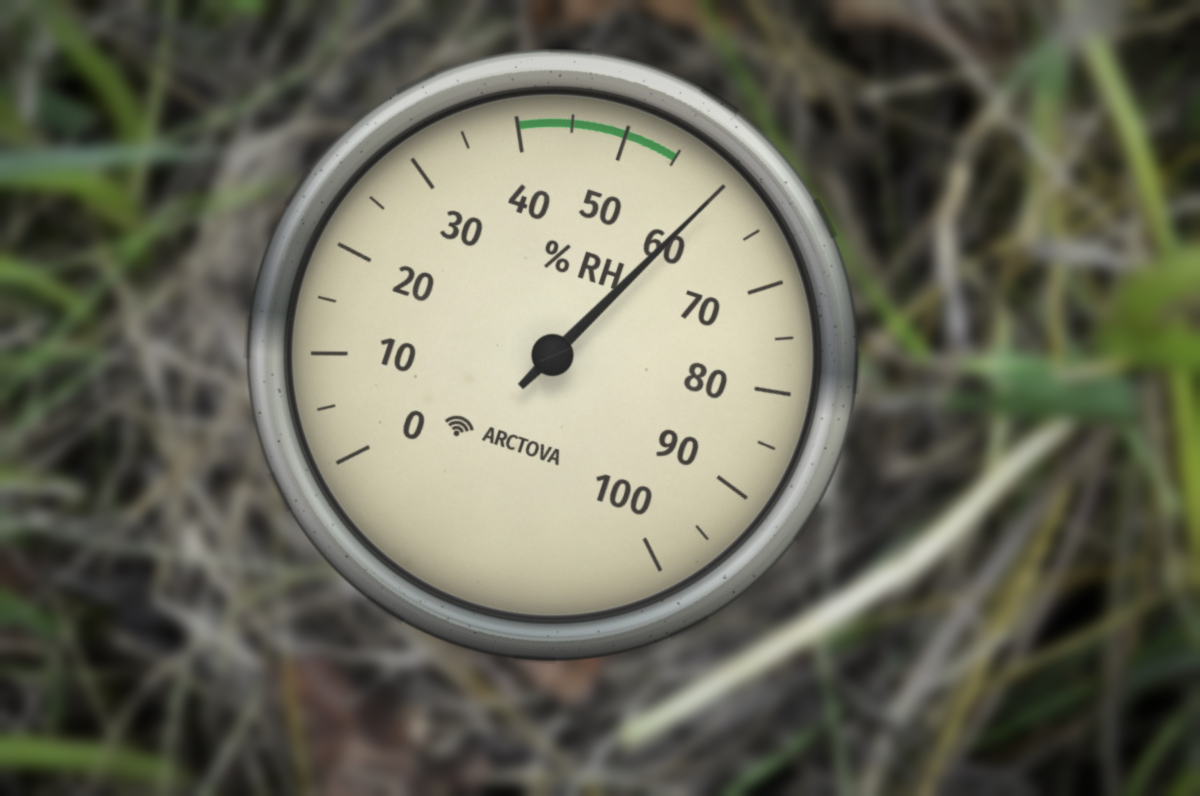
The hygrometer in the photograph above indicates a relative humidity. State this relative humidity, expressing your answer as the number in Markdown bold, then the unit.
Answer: **60** %
